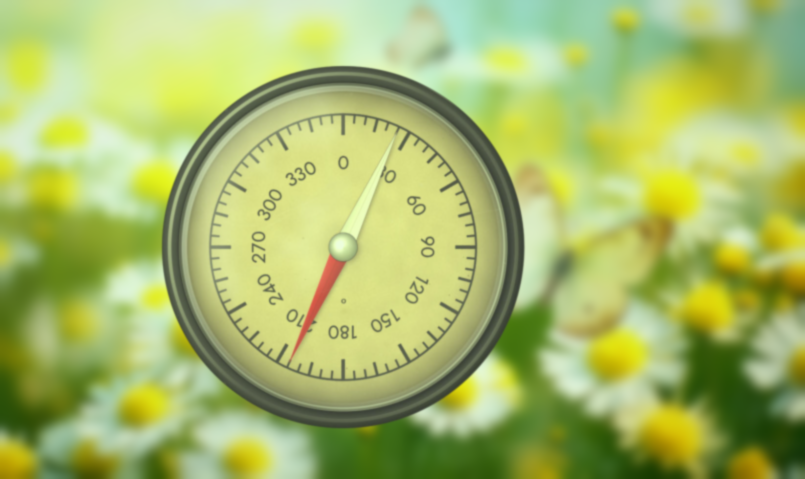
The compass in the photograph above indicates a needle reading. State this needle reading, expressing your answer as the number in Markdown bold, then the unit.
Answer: **205** °
